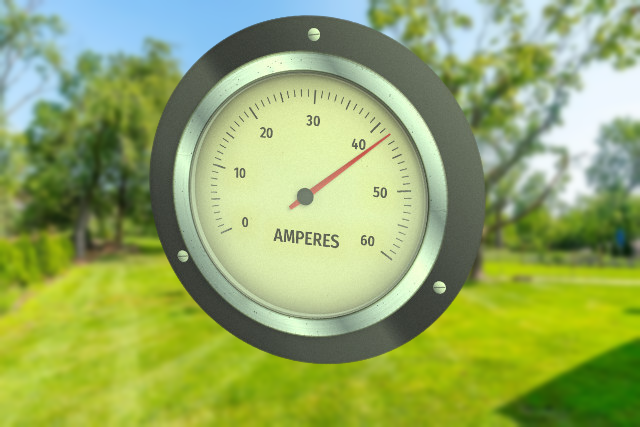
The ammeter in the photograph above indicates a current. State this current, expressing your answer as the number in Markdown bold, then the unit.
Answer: **42** A
